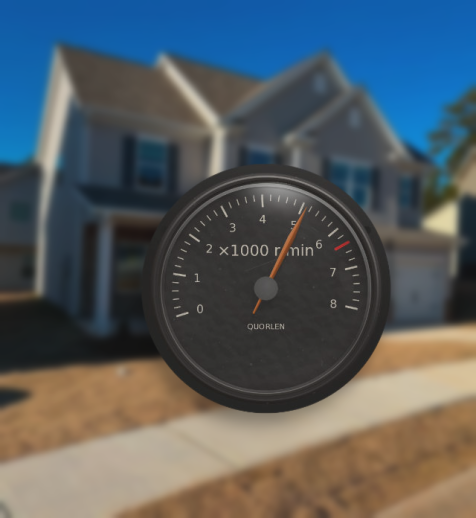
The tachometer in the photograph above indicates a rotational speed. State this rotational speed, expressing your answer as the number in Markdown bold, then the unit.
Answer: **5100** rpm
